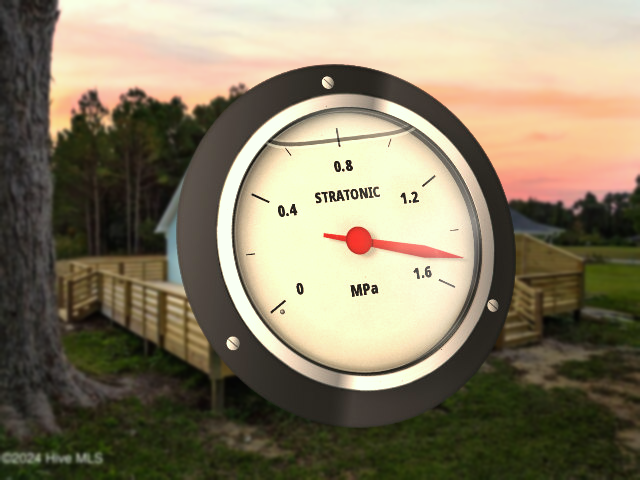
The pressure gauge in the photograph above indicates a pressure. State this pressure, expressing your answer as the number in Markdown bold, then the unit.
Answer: **1.5** MPa
